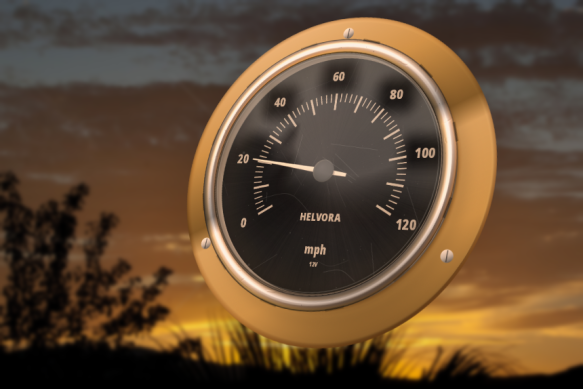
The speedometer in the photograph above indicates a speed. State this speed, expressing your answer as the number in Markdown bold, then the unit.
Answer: **20** mph
